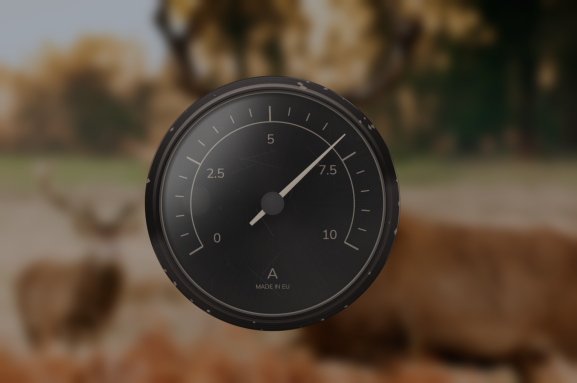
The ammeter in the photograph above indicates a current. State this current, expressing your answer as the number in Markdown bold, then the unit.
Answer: **7** A
